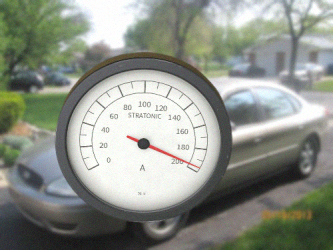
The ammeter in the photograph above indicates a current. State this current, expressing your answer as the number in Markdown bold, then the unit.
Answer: **195** A
